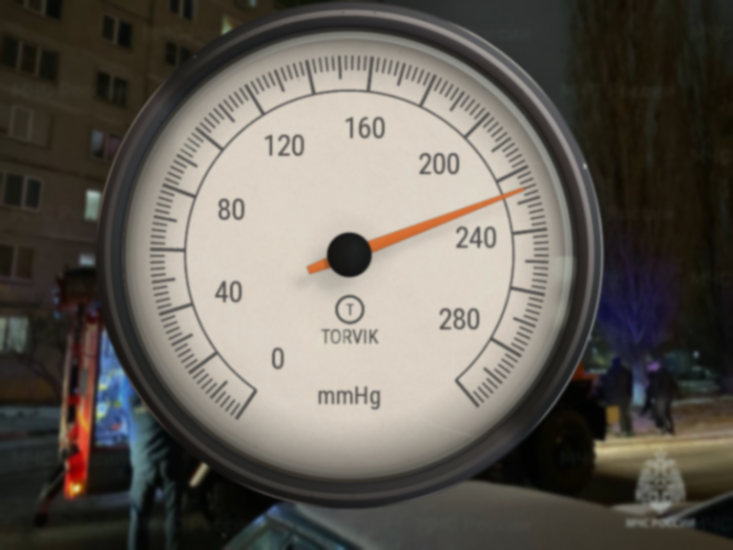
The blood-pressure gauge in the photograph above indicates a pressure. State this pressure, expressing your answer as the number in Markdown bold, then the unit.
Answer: **226** mmHg
